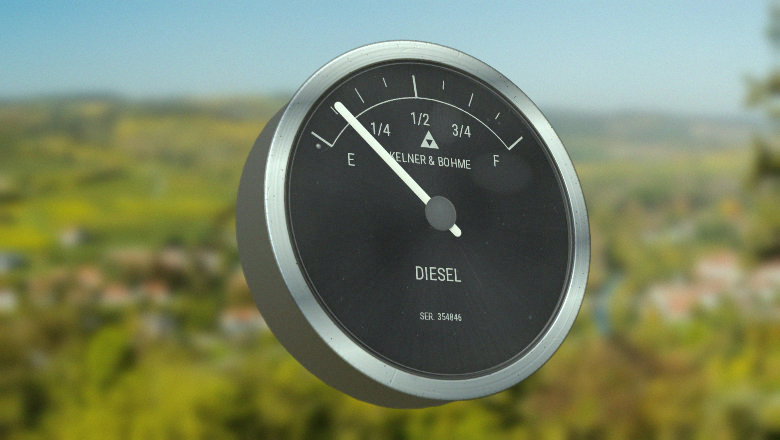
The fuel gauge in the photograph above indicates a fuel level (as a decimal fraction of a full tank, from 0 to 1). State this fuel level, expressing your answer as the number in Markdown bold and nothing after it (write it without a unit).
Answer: **0.125**
